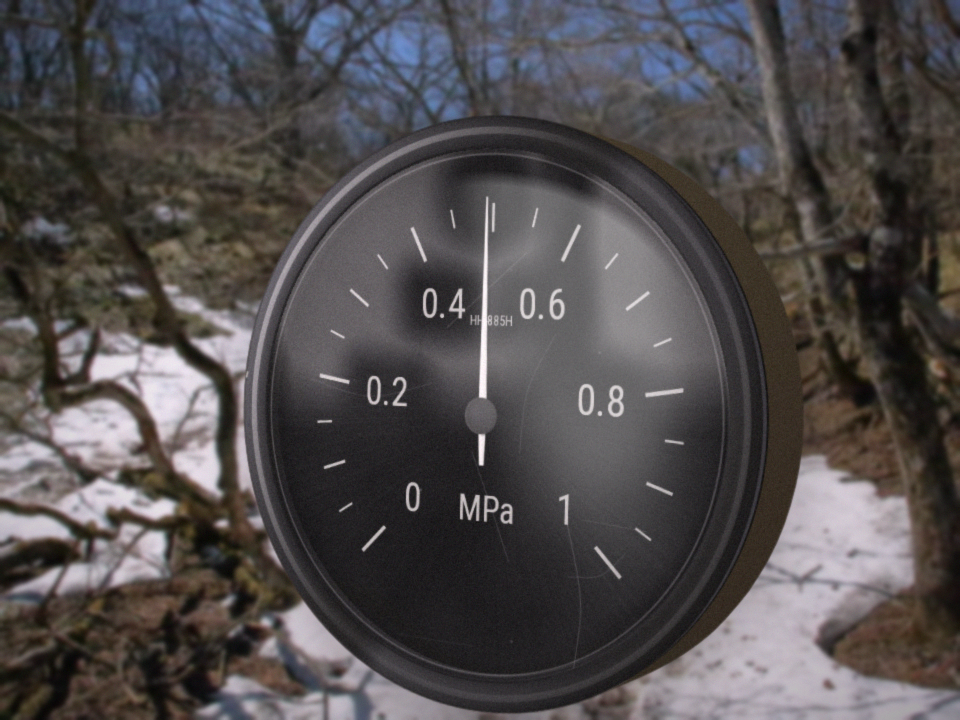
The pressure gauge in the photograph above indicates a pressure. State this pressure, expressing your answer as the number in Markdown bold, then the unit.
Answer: **0.5** MPa
